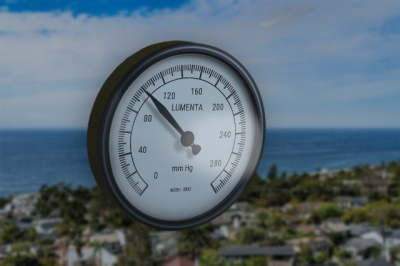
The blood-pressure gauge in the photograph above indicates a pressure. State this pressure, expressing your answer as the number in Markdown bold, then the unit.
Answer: **100** mmHg
